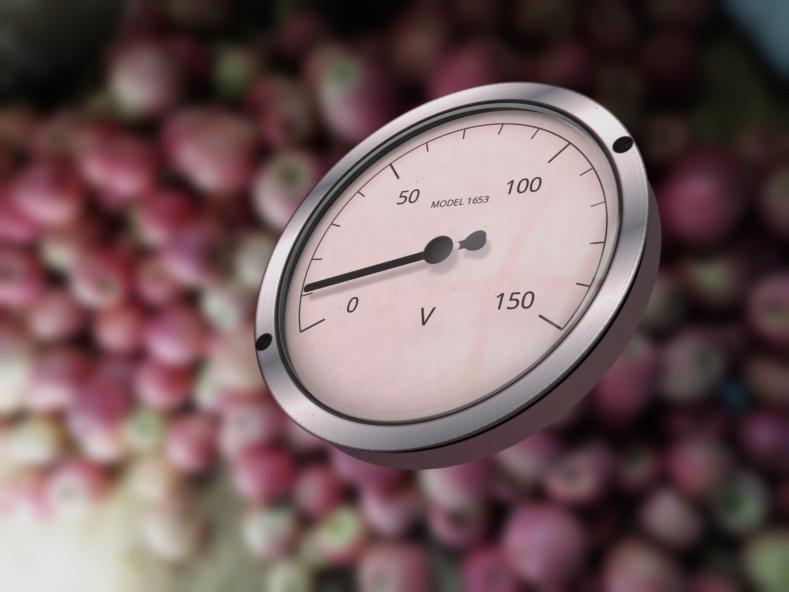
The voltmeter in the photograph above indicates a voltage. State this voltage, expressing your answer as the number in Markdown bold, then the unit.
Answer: **10** V
